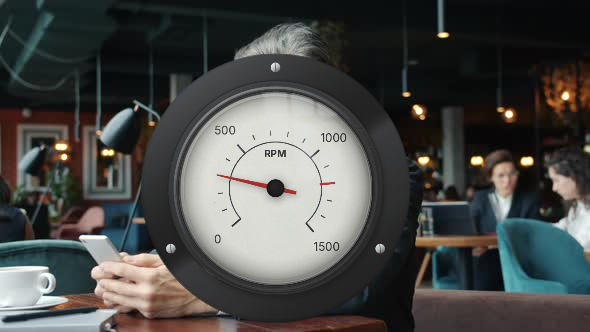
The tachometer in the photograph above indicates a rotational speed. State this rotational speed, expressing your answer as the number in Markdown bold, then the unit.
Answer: **300** rpm
